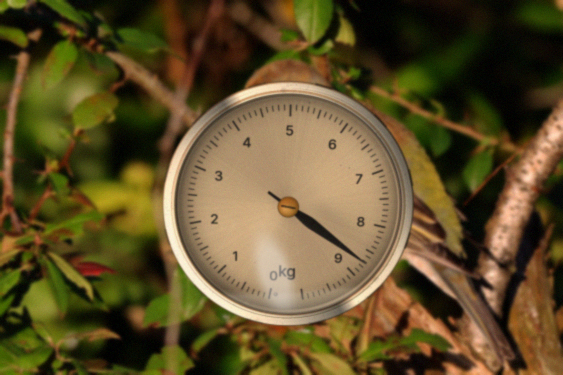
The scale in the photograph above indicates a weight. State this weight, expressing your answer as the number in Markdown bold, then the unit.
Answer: **8.7** kg
